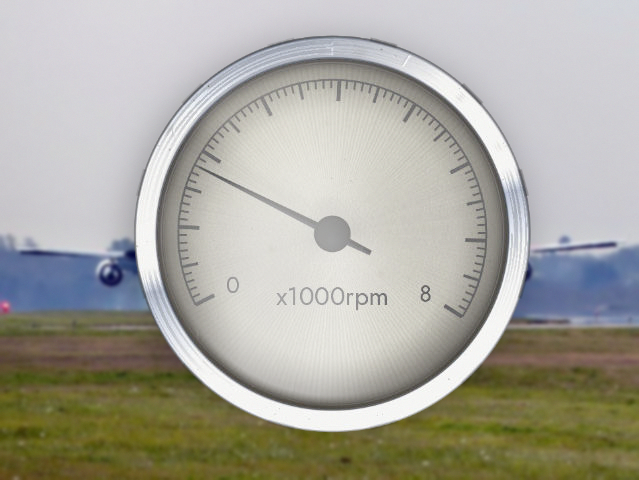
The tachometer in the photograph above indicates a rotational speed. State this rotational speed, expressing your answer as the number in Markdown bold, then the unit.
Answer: **1800** rpm
